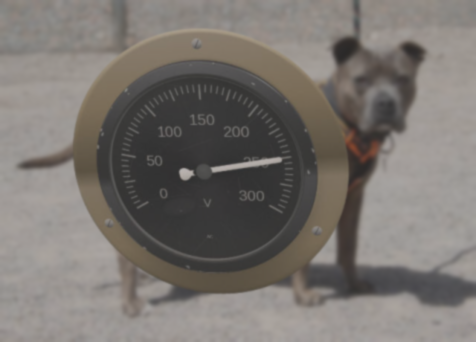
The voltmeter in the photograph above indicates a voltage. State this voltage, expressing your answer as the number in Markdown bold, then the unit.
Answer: **250** V
